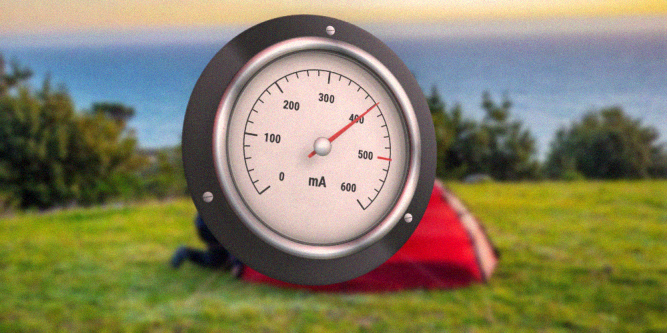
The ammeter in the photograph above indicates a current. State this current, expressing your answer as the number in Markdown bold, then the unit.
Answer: **400** mA
